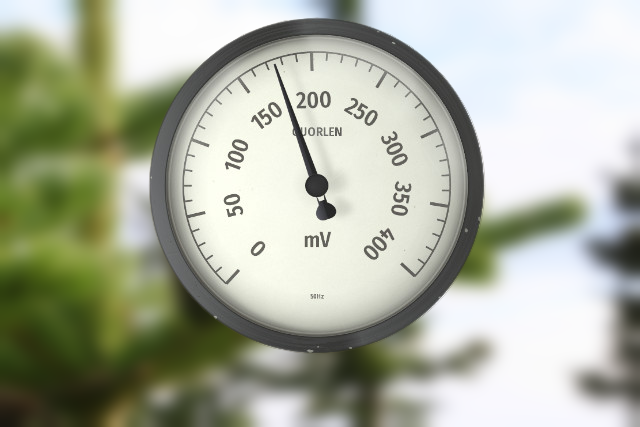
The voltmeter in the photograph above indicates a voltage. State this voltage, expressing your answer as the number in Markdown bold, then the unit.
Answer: **175** mV
